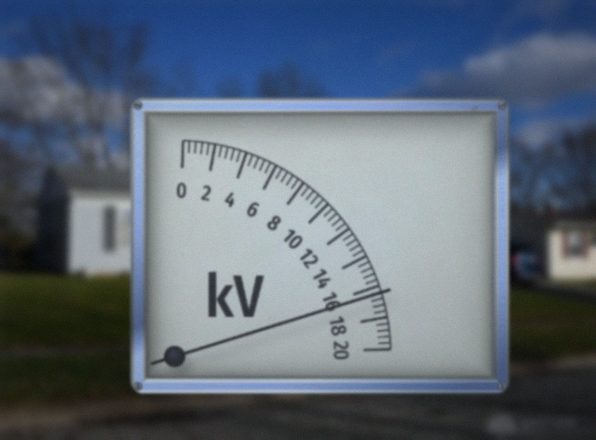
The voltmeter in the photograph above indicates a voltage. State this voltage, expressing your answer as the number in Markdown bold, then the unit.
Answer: **16.4** kV
